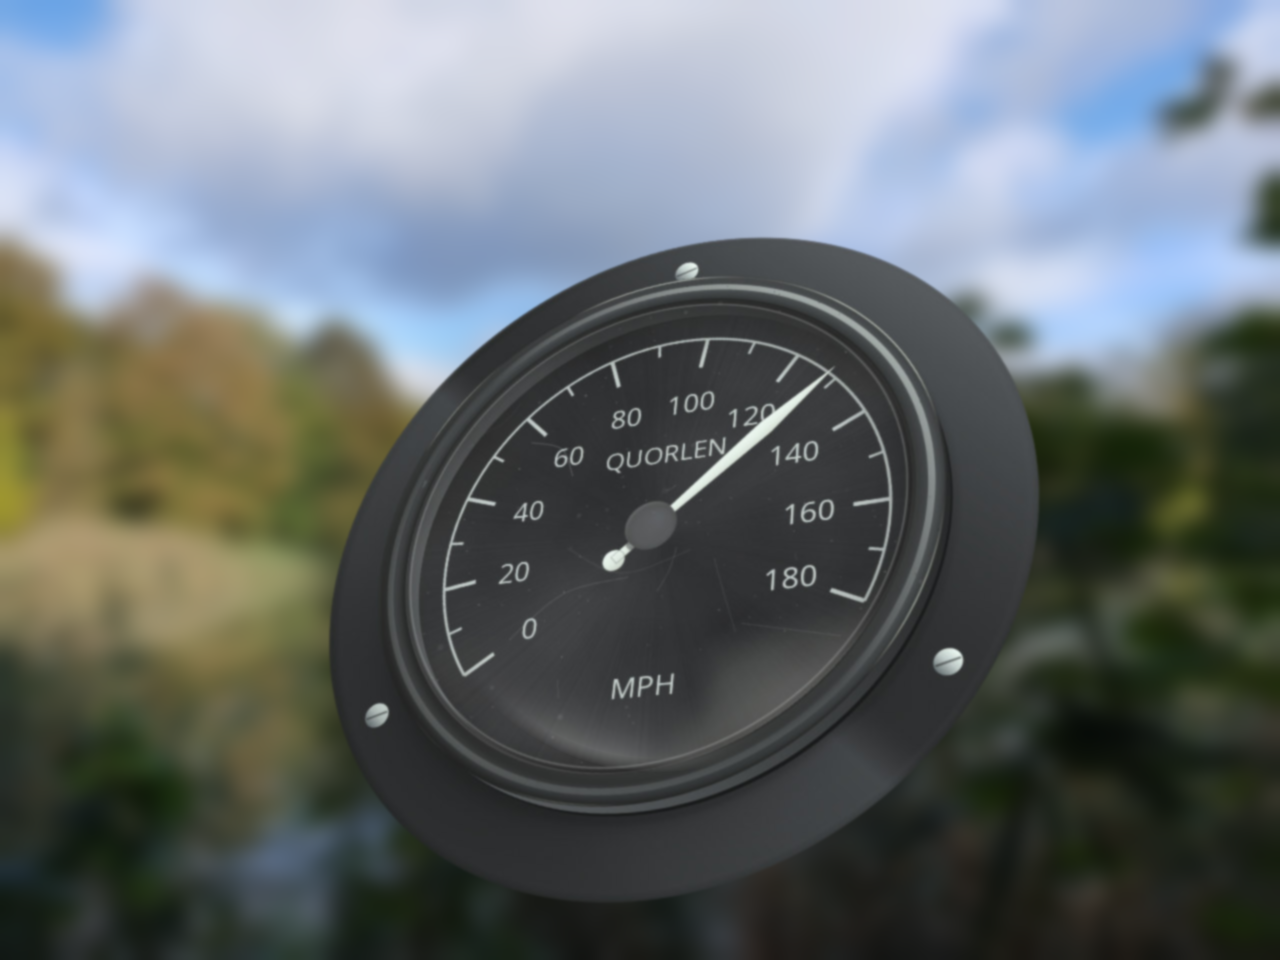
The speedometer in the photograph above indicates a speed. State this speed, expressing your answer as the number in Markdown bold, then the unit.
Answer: **130** mph
